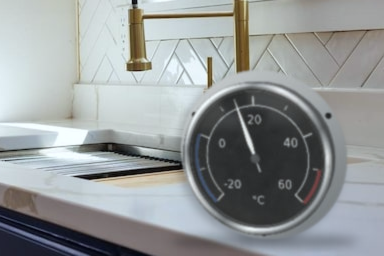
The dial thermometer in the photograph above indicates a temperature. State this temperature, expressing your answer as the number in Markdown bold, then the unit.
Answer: **15** °C
